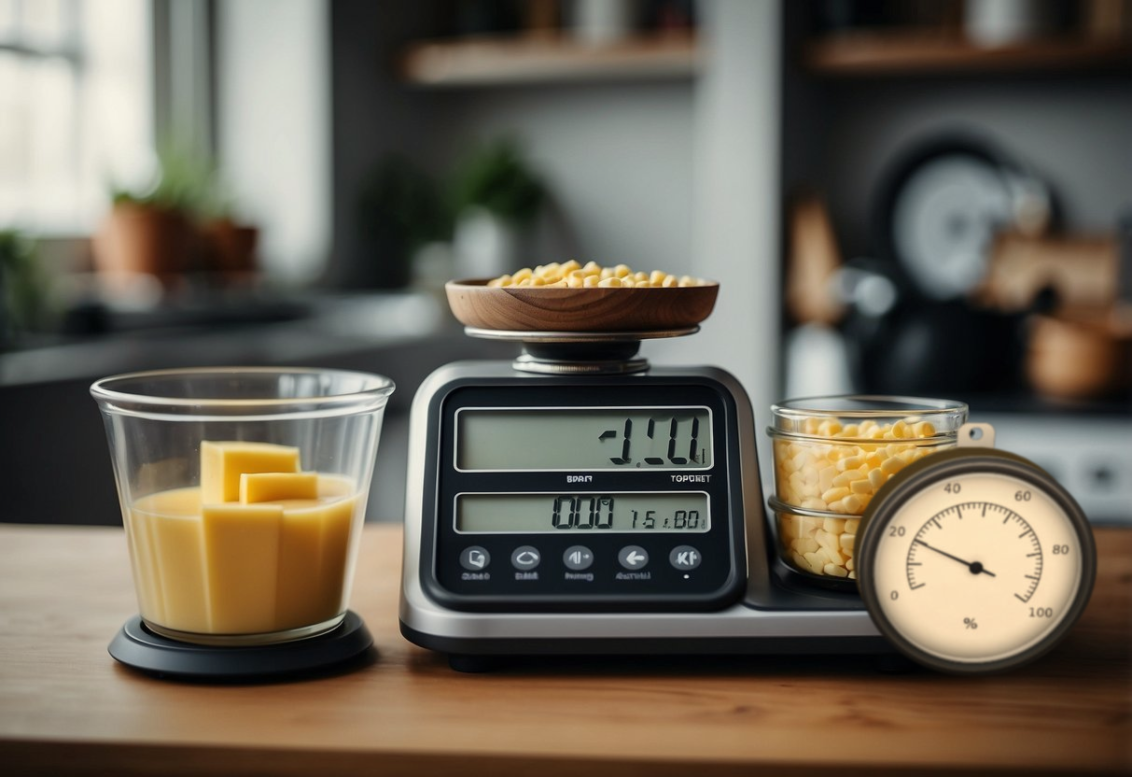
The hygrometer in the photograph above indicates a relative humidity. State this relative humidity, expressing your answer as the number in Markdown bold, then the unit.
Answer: **20** %
